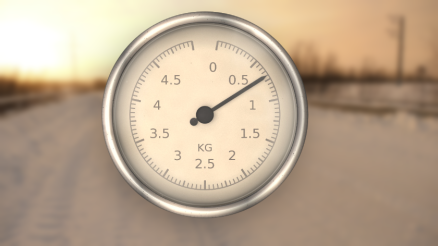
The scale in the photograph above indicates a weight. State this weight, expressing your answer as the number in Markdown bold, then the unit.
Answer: **0.7** kg
